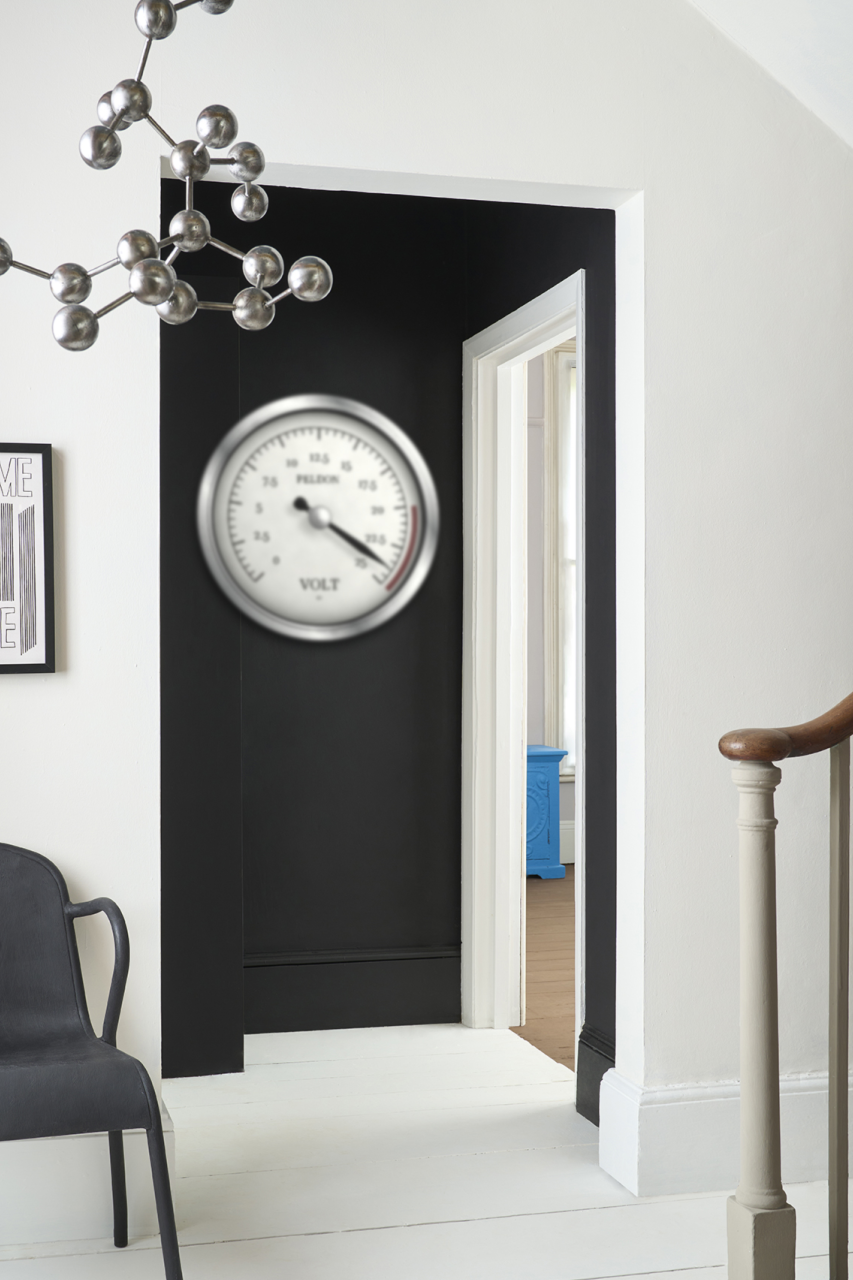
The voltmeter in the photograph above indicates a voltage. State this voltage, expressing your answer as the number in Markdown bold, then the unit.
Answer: **24** V
